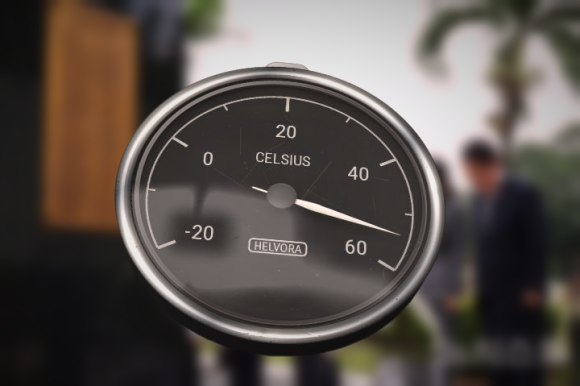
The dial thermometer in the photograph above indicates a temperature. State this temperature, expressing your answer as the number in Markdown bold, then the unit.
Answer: **55** °C
